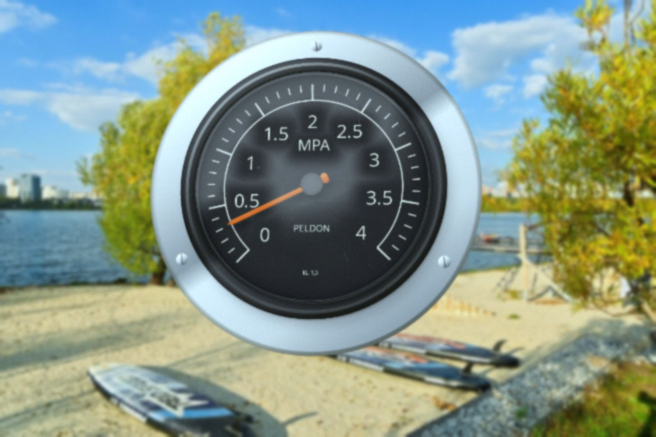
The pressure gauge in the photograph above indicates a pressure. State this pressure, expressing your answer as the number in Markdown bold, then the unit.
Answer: **0.3** MPa
